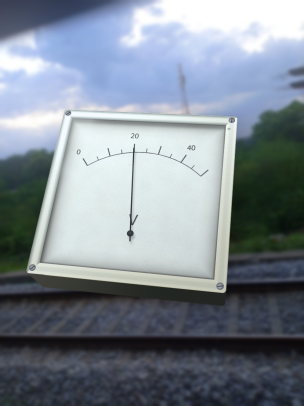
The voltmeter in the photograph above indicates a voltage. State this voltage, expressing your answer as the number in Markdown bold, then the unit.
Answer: **20** V
